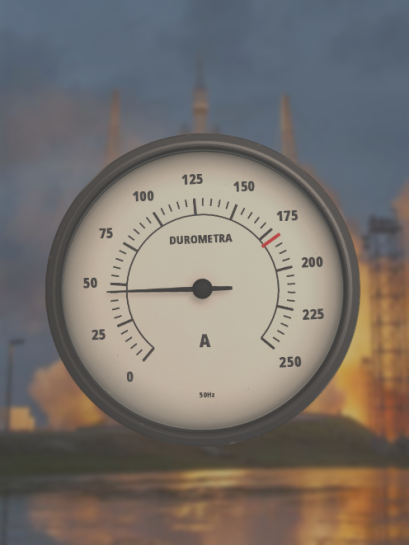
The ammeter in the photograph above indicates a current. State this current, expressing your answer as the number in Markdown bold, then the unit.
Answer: **45** A
